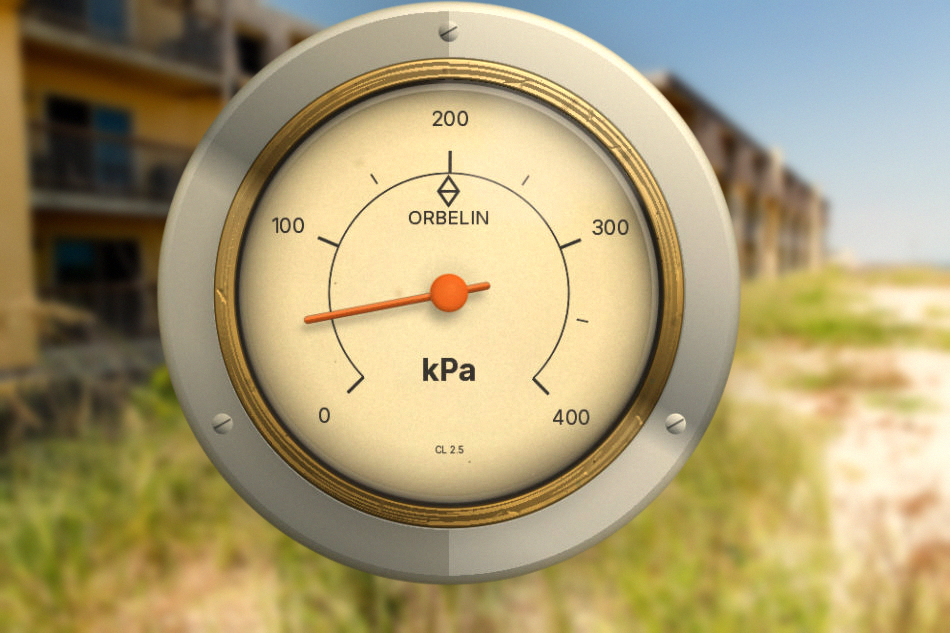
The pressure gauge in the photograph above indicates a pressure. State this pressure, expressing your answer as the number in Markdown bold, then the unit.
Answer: **50** kPa
